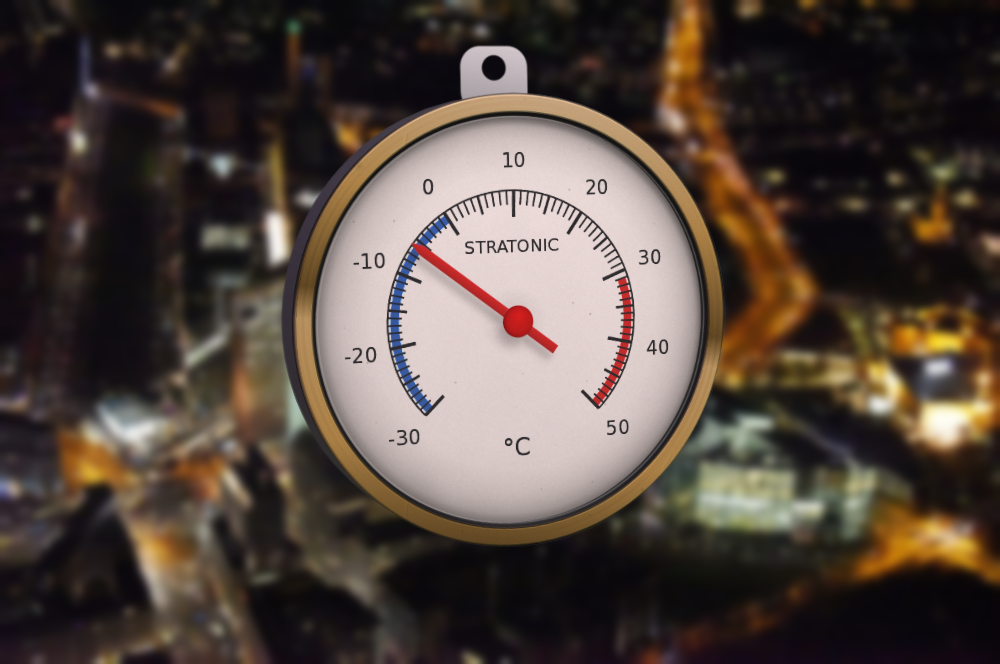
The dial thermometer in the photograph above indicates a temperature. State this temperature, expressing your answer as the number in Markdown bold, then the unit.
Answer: **-6** °C
